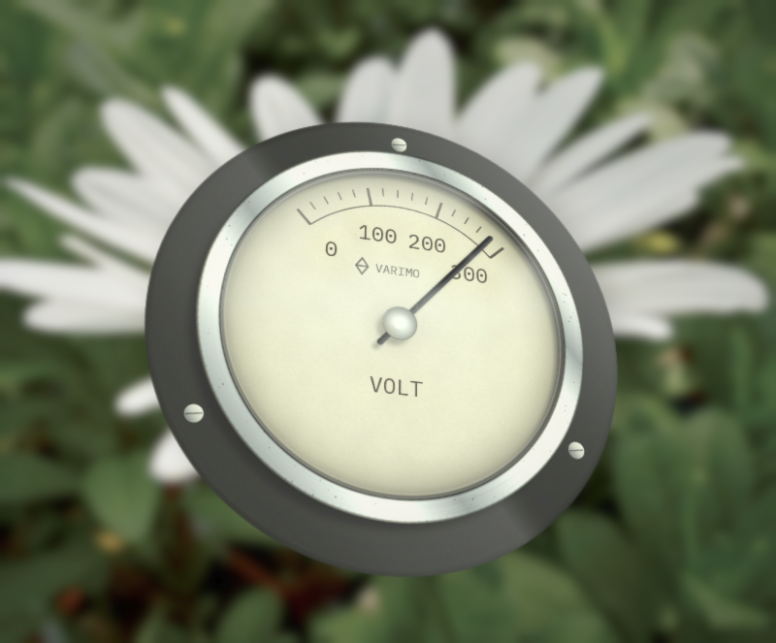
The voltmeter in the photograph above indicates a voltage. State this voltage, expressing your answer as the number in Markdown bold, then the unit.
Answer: **280** V
